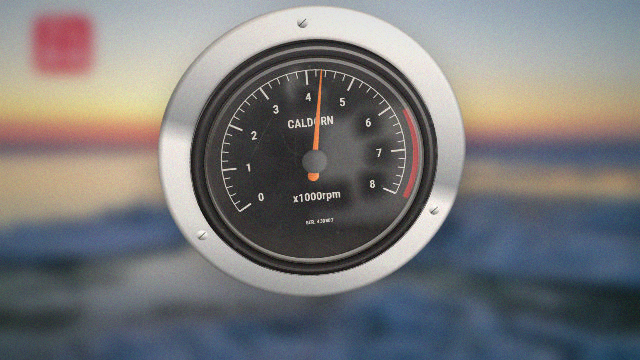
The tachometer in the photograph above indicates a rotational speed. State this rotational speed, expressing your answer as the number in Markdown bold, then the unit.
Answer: **4300** rpm
